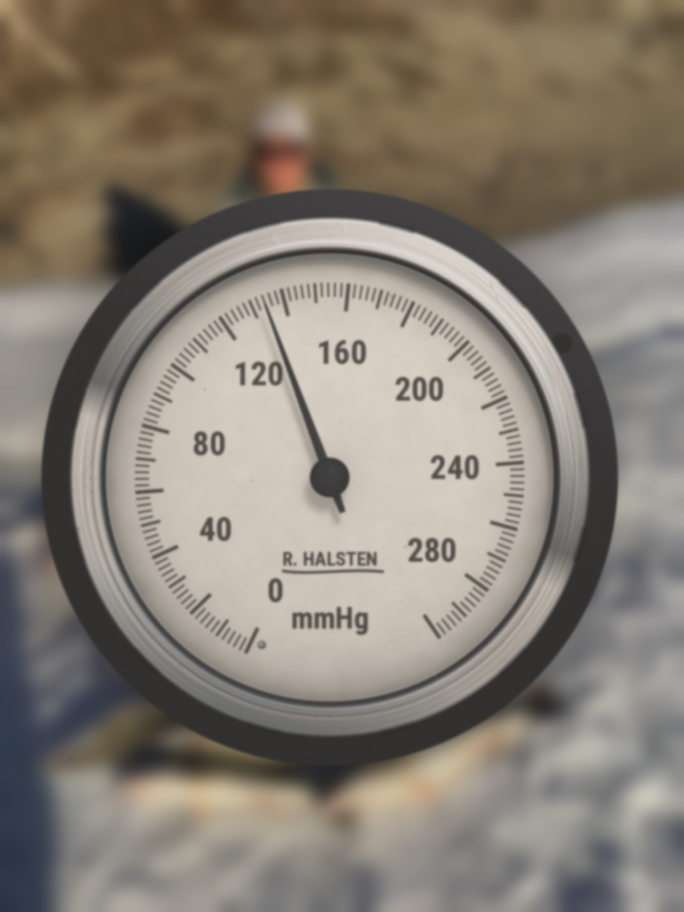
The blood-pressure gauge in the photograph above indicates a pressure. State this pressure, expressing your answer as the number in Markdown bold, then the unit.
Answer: **134** mmHg
